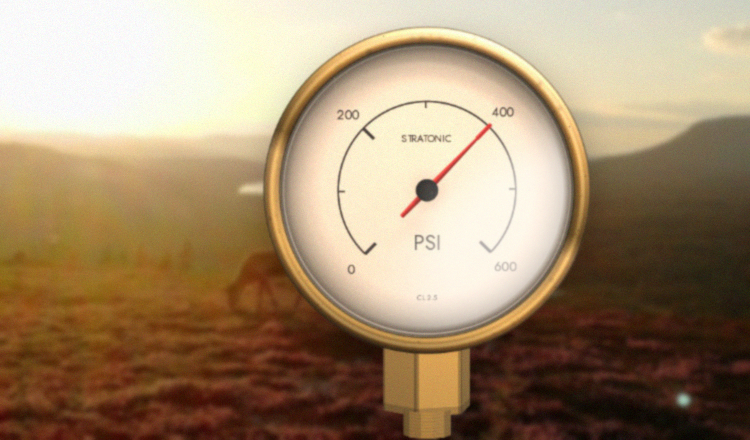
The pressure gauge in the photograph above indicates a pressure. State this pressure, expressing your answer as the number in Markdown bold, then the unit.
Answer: **400** psi
